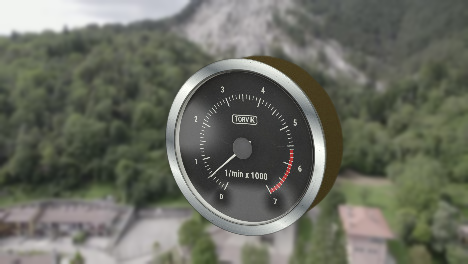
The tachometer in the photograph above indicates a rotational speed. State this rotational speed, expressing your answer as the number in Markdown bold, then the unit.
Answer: **500** rpm
